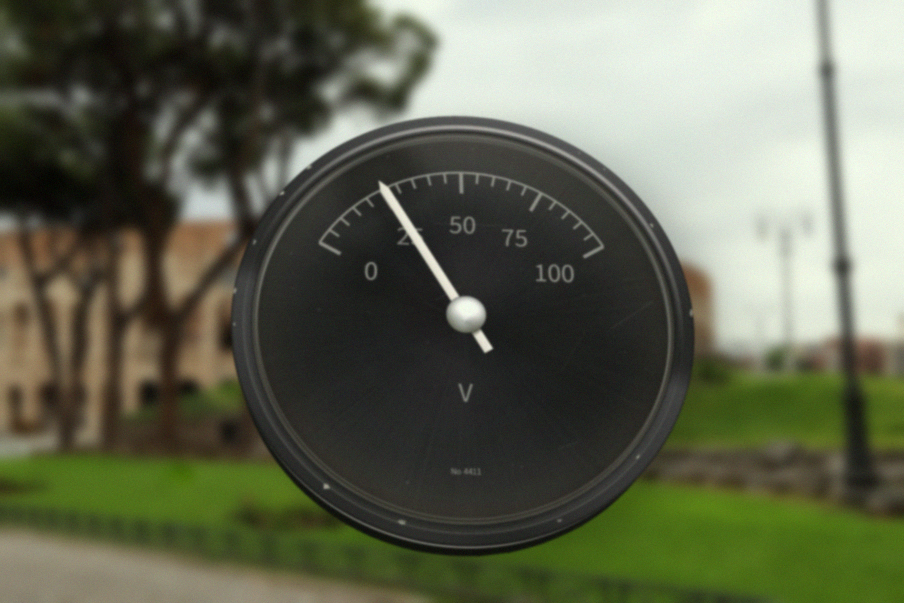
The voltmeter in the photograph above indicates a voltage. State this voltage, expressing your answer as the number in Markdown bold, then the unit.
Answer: **25** V
